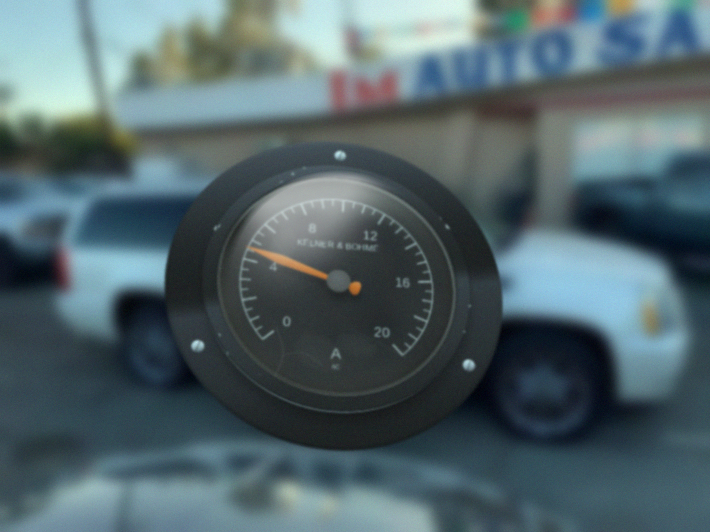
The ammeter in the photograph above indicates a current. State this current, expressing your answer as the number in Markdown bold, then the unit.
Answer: **4.5** A
